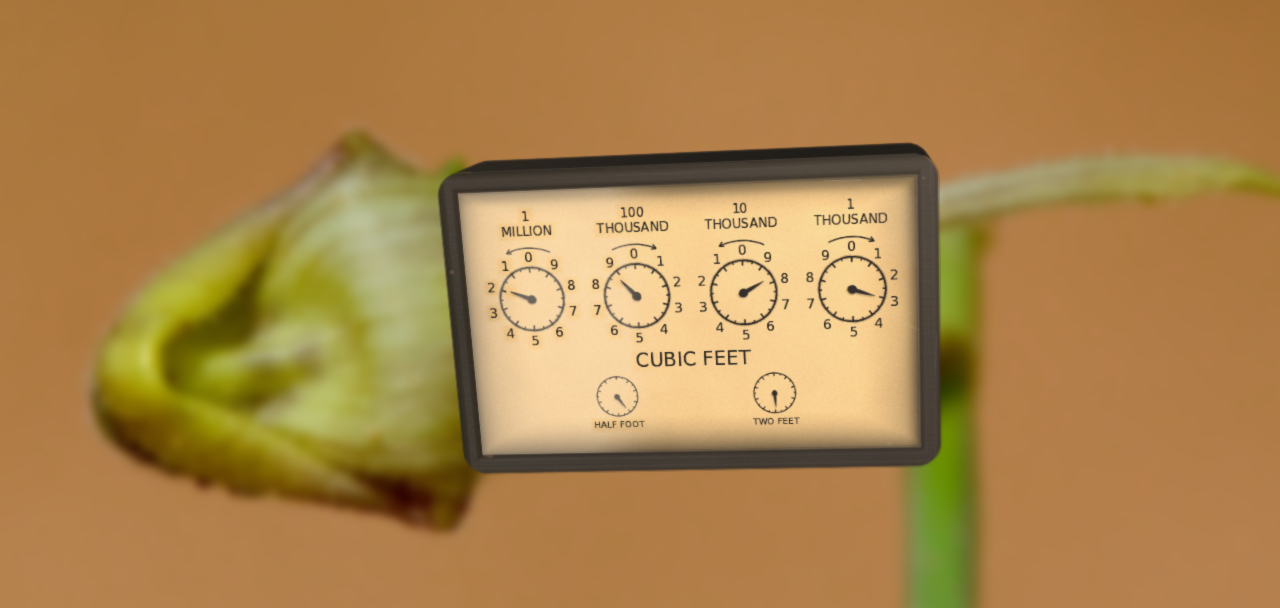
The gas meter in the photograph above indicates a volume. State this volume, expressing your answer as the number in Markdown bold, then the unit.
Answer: **188300** ft³
